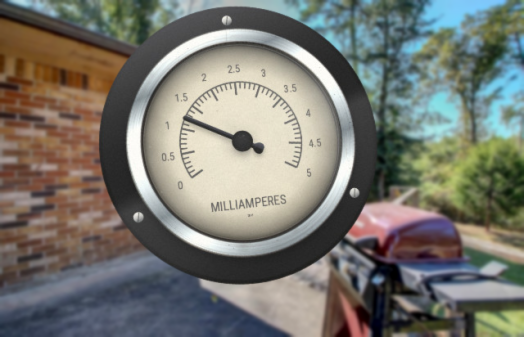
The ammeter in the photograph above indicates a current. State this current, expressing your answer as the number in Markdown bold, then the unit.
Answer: **1.2** mA
